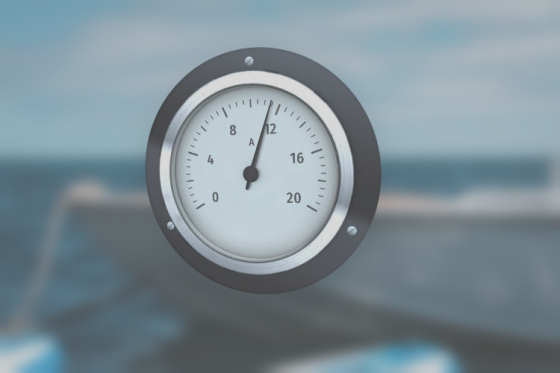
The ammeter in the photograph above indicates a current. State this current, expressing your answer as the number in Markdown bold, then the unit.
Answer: **11.5** A
